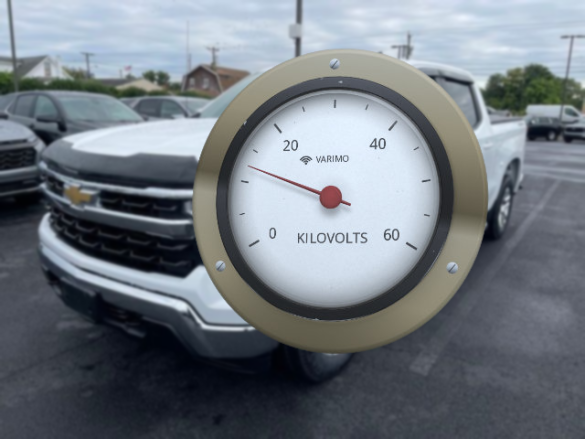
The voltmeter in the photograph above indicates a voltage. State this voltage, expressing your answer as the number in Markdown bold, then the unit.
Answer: **12.5** kV
